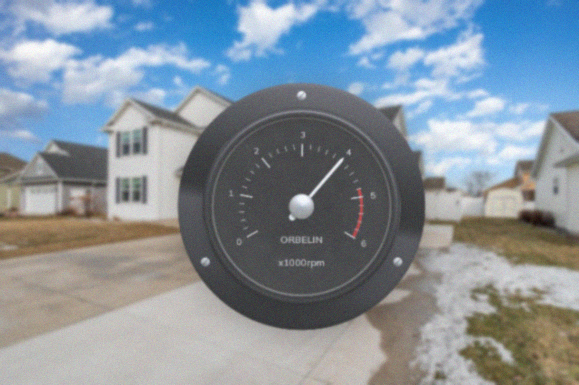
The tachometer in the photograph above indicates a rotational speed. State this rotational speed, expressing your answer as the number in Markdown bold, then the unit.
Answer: **4000** rpm
